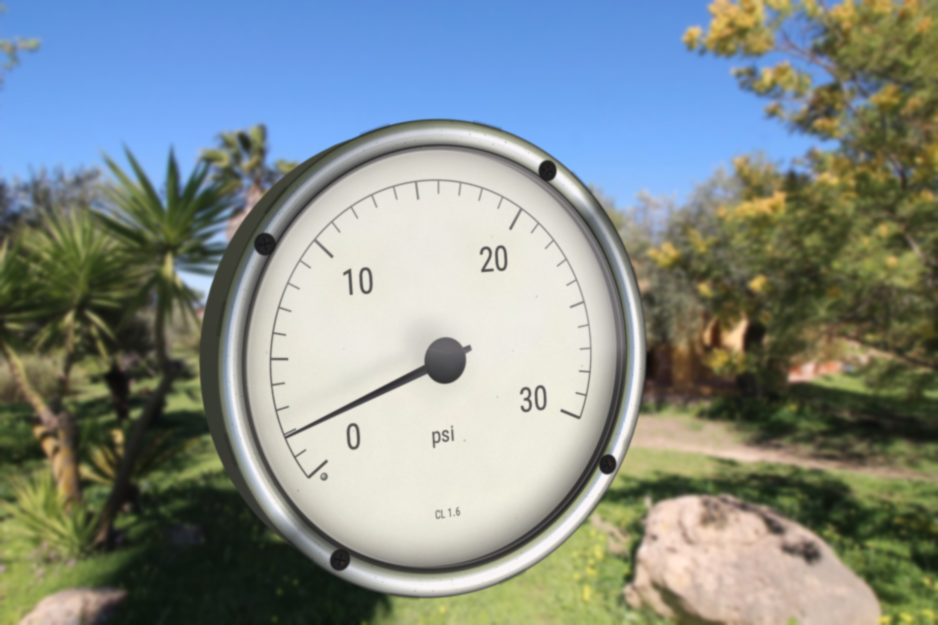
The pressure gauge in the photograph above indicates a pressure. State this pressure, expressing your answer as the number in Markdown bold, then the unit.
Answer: **2** psi
